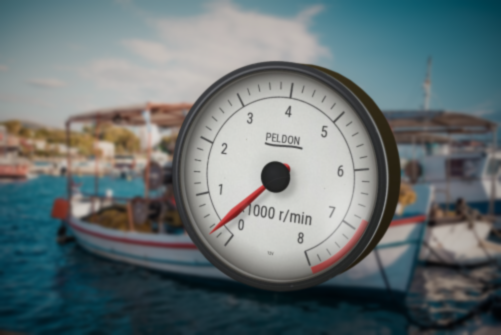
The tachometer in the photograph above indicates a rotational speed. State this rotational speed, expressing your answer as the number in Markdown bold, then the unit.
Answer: **300** rpm
